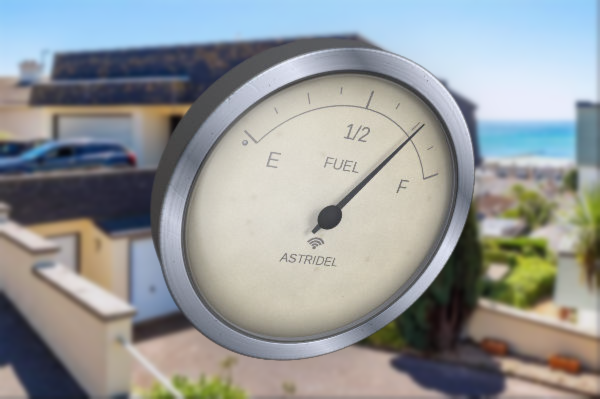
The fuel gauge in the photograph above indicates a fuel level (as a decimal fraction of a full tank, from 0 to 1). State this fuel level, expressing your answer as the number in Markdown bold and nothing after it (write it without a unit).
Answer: **0.75**
